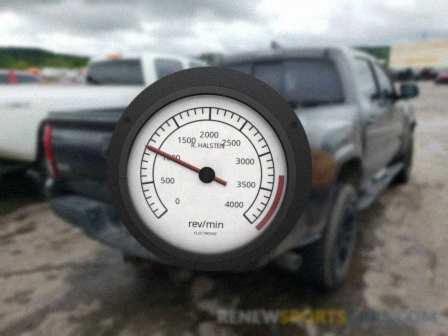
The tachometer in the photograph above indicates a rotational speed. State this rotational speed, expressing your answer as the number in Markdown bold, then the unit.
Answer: **1000** rpm
